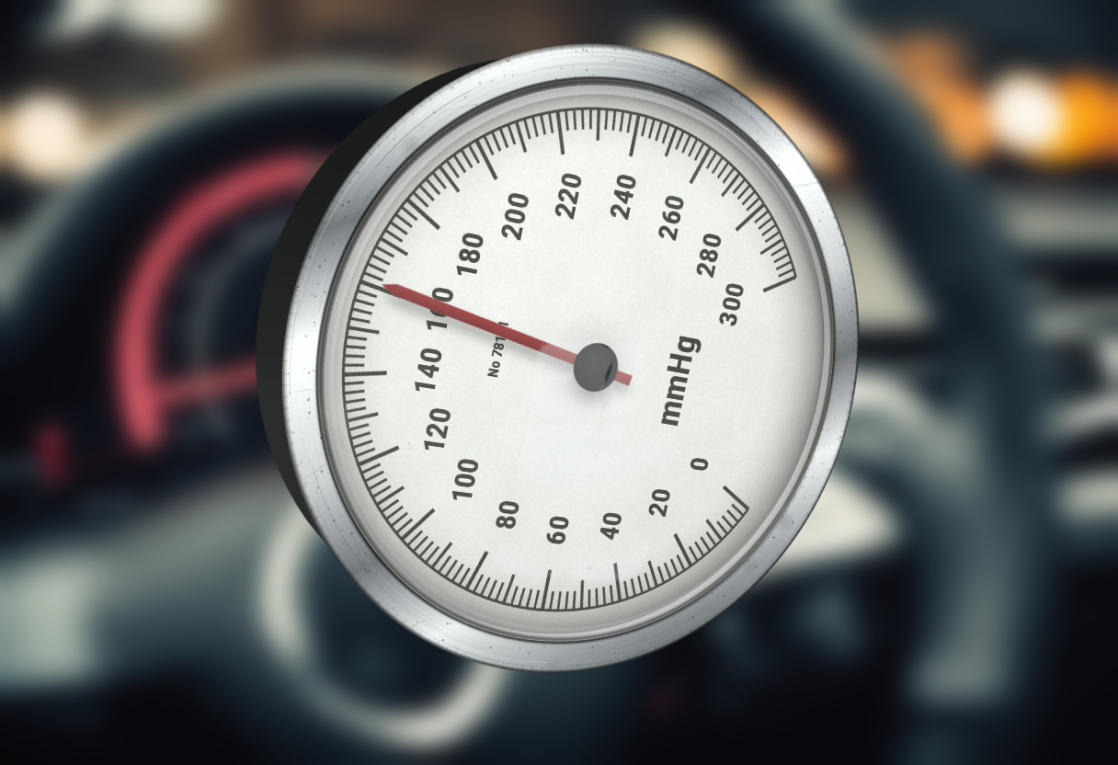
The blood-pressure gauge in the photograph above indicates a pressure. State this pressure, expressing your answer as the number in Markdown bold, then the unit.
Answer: **161** mmHg
